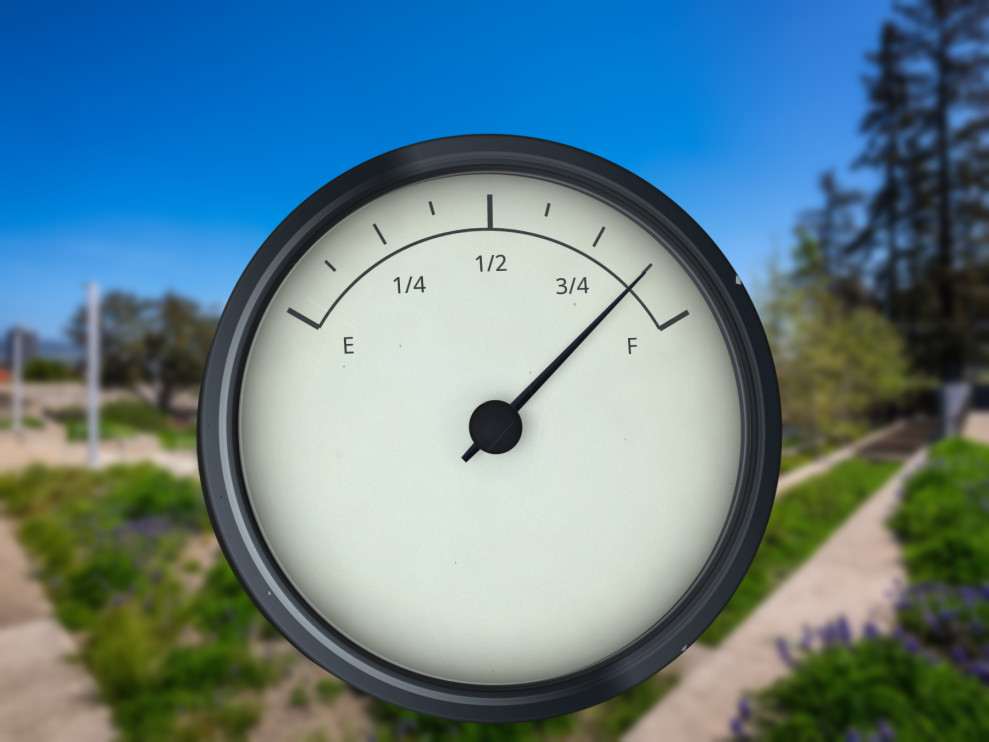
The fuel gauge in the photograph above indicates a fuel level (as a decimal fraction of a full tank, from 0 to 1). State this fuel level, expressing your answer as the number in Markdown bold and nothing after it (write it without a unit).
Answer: **0.875**
